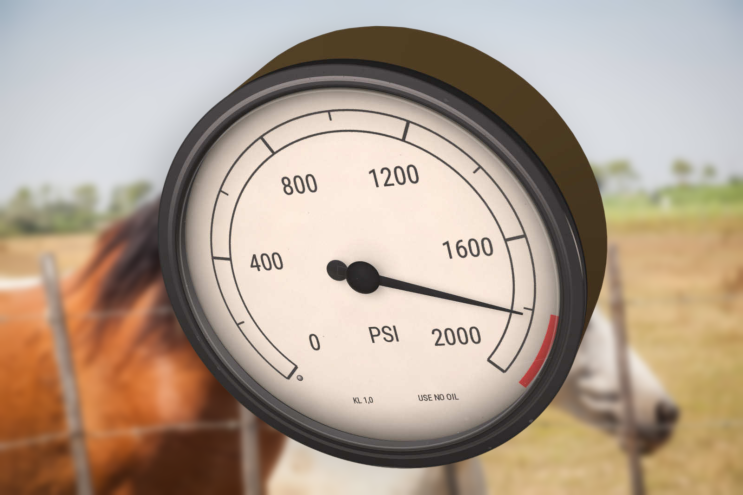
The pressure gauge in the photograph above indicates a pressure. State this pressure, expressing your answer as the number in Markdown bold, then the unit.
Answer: **1800** psi
